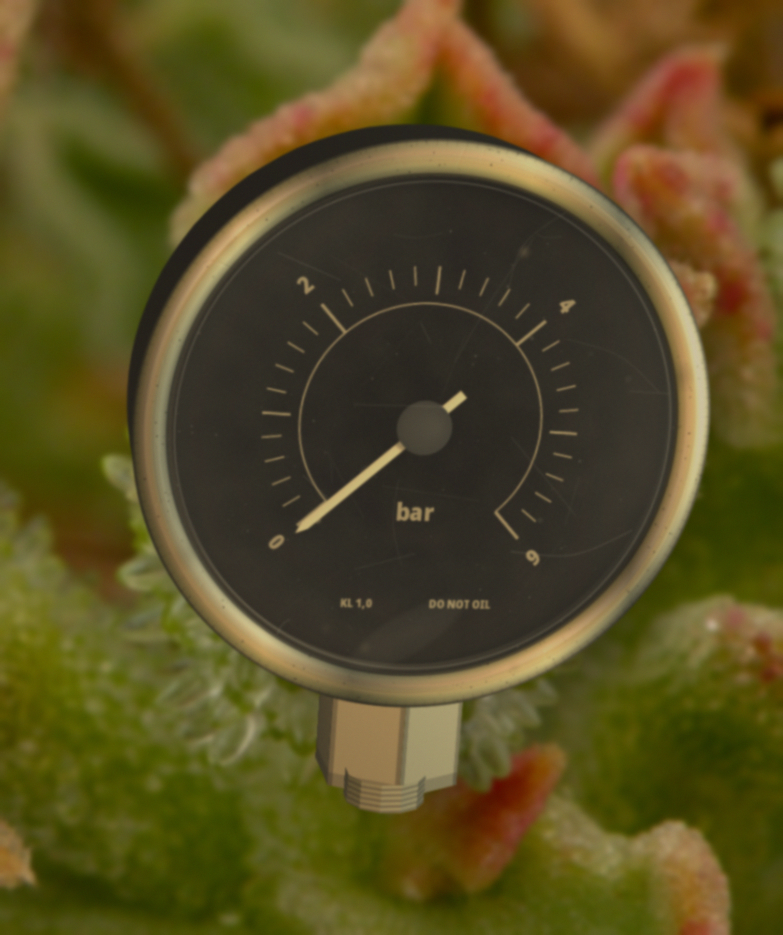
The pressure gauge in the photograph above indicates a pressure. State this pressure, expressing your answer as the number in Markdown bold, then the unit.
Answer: **0** bar
